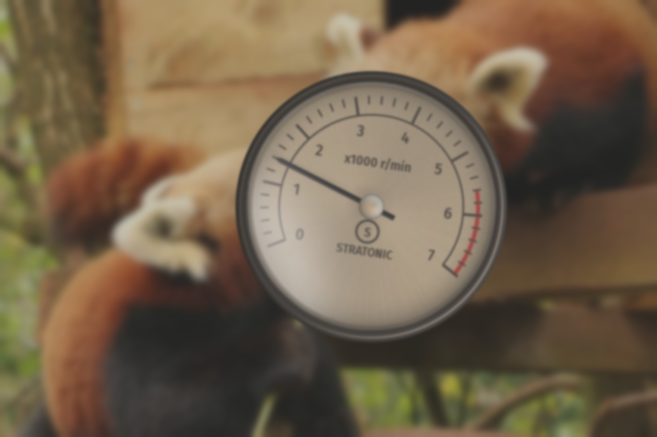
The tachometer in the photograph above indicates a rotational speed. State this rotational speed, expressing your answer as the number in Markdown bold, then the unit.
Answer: **1400** rpm
